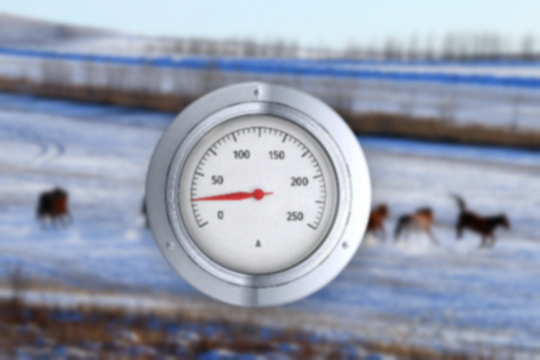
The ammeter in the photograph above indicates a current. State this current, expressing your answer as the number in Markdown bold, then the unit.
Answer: **25** A
